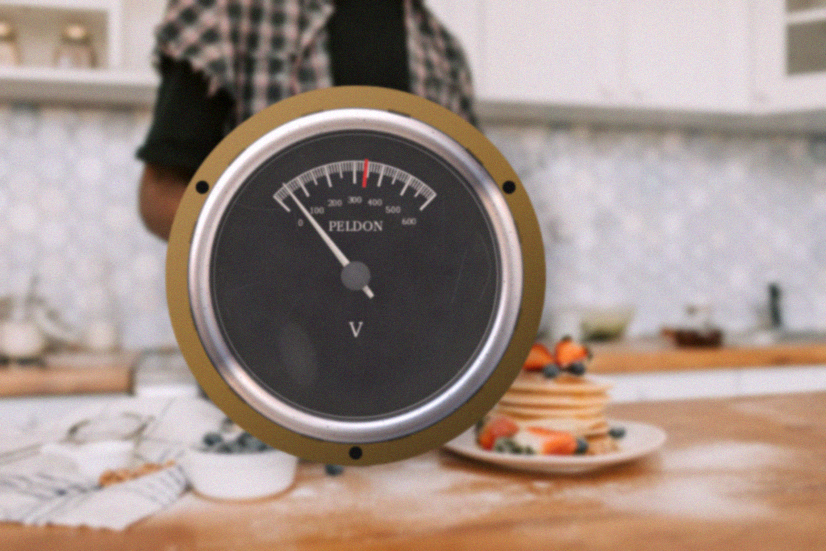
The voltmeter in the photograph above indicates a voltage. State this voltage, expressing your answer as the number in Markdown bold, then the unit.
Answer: **50** V
